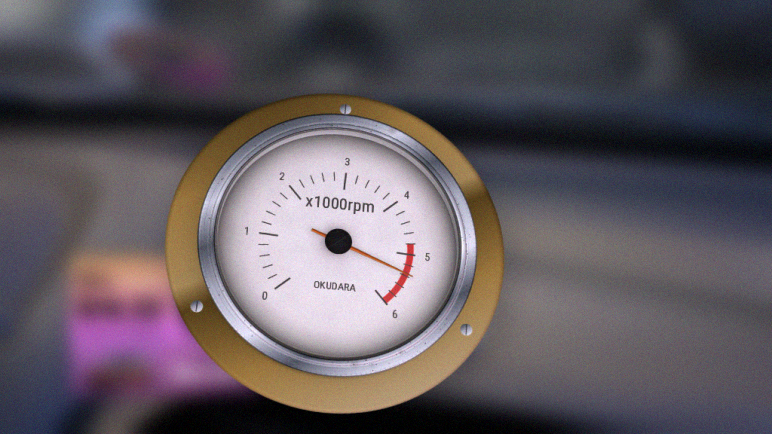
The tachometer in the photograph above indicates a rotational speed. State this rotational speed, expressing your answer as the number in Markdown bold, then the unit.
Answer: **5400** rpm
